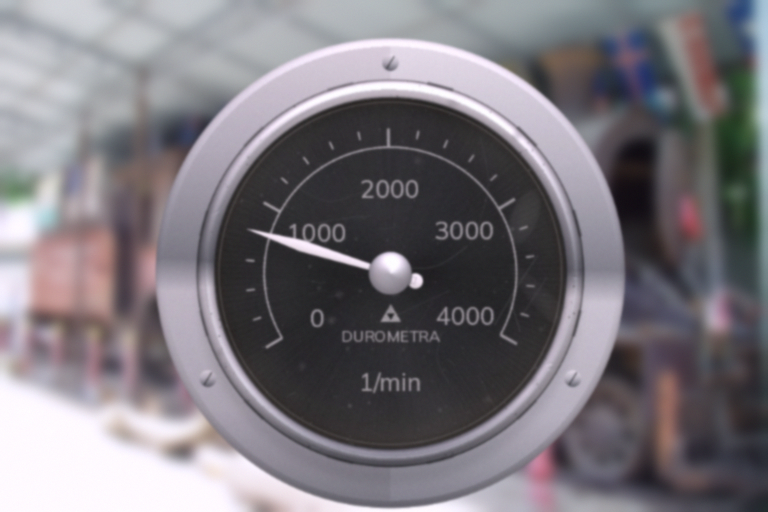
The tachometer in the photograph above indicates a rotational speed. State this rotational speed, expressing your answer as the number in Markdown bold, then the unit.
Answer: **800** rpm
